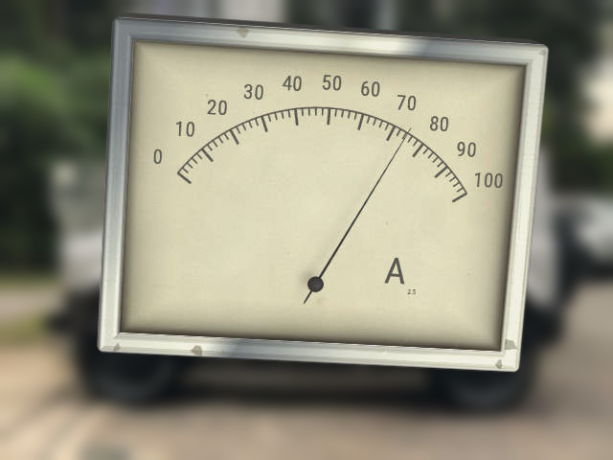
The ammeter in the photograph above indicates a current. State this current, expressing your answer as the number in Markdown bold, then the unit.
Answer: **74** A
